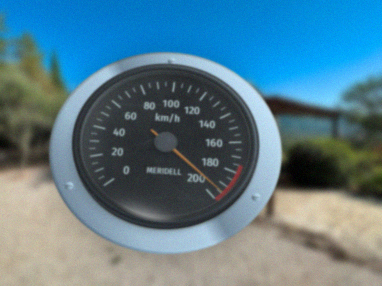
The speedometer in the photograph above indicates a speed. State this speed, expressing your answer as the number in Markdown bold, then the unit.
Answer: **195** km/h
